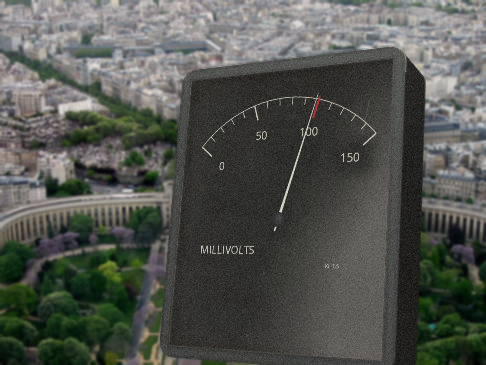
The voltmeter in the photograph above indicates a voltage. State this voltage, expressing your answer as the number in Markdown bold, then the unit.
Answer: **100** mV
